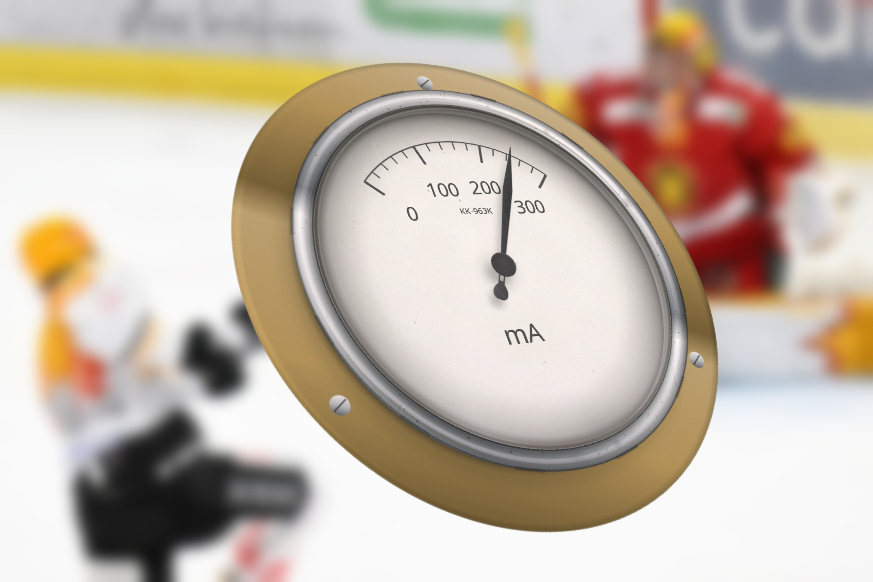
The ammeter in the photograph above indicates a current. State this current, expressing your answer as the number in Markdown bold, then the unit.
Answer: **240** mA
